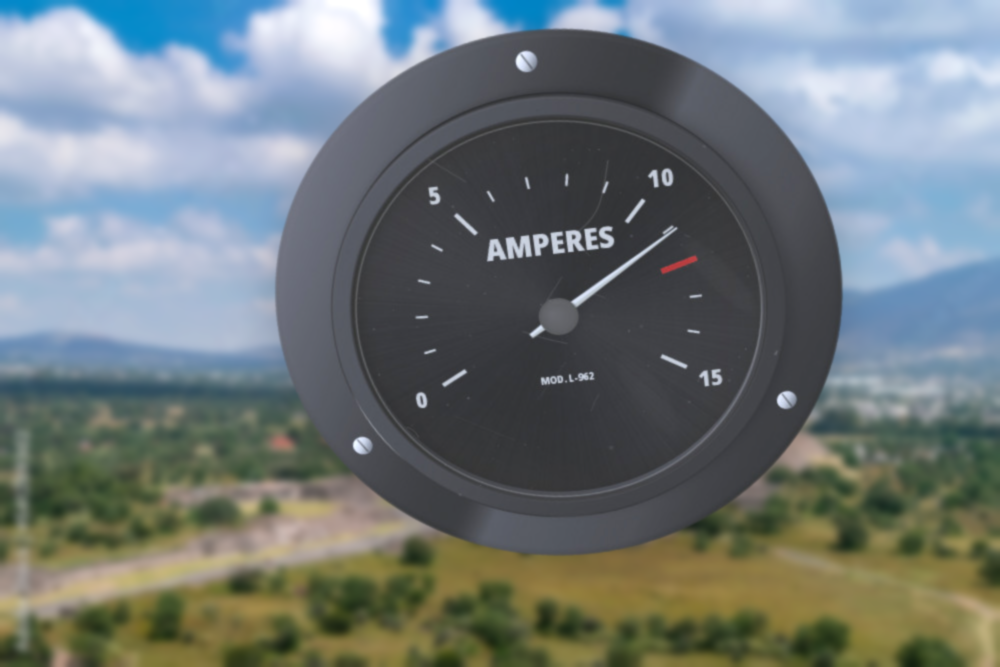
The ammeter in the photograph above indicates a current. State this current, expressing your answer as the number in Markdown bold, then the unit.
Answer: **11** A
